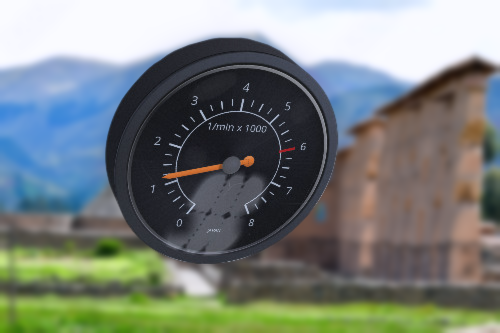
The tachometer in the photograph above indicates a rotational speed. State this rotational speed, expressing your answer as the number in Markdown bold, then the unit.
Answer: **1250** rpm
